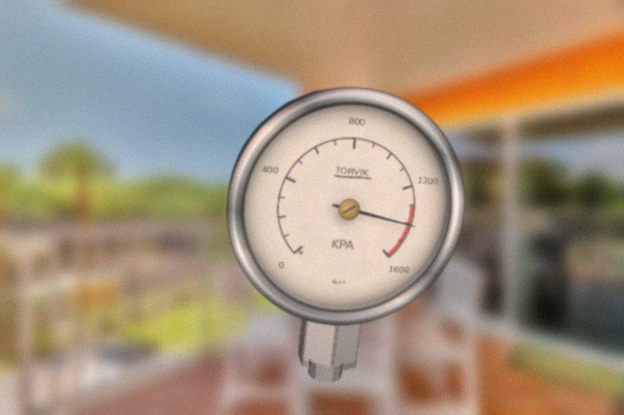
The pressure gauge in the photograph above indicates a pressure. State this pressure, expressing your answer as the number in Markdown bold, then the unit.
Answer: **1400** kPa
